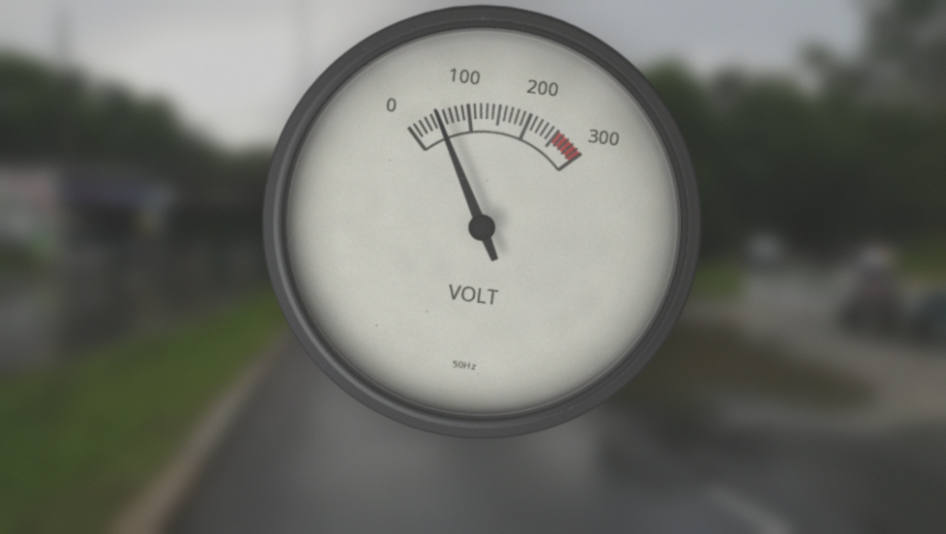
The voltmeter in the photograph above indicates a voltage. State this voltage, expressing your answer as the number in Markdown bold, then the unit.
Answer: **50** V
